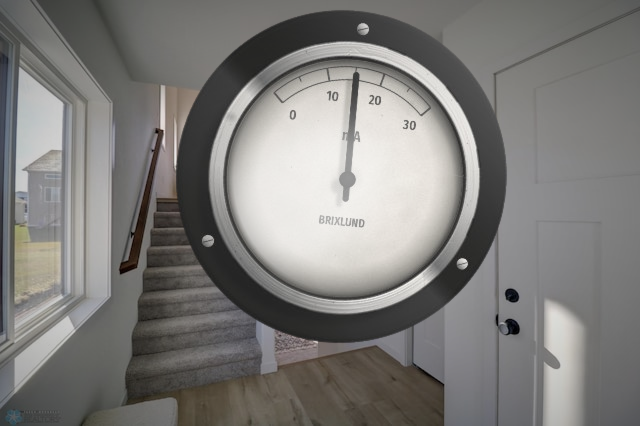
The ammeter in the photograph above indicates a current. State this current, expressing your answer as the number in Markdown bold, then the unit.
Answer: **15** mA
